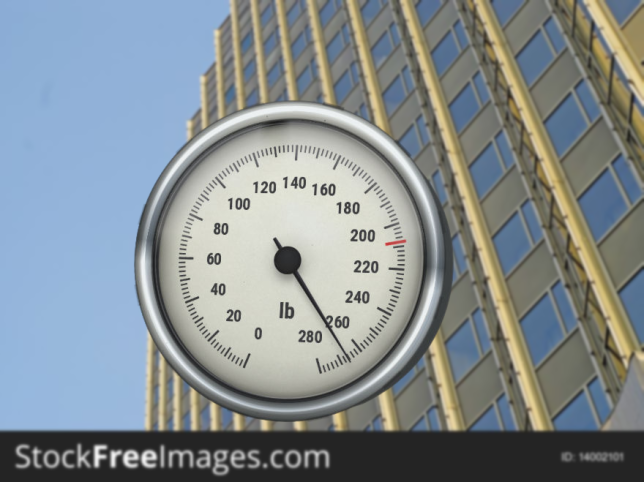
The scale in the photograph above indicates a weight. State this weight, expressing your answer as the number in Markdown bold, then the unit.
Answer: **266** lb
